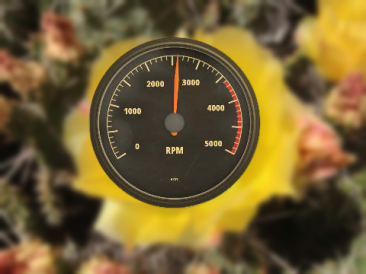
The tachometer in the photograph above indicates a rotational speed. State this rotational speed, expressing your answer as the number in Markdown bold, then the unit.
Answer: **2600** rpm
